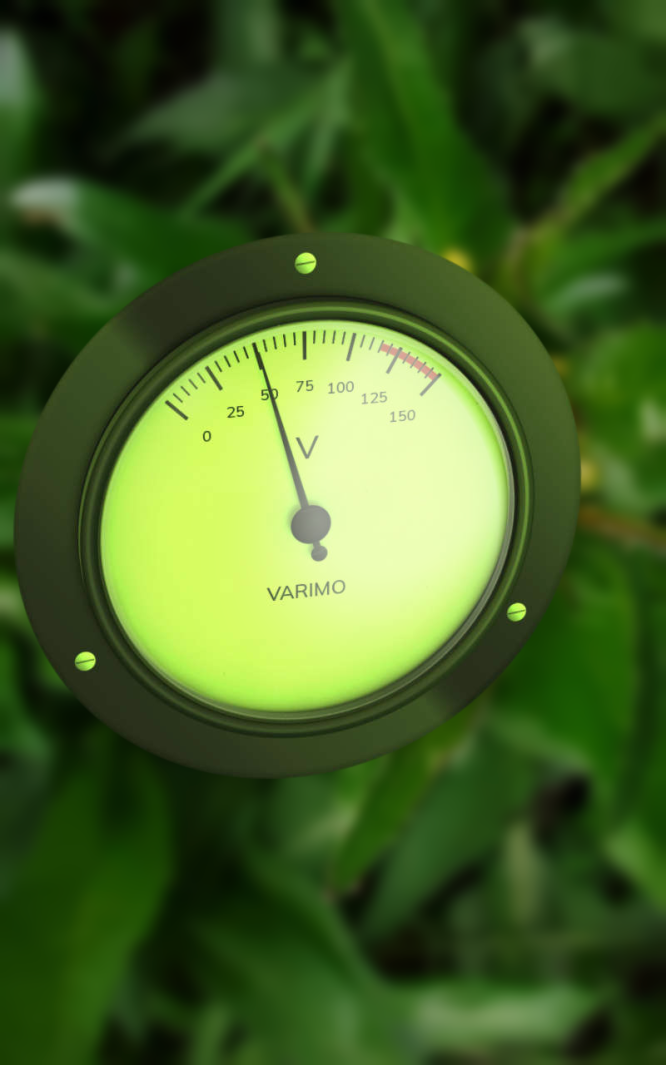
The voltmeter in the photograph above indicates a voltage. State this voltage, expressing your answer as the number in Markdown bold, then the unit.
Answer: **50** V
